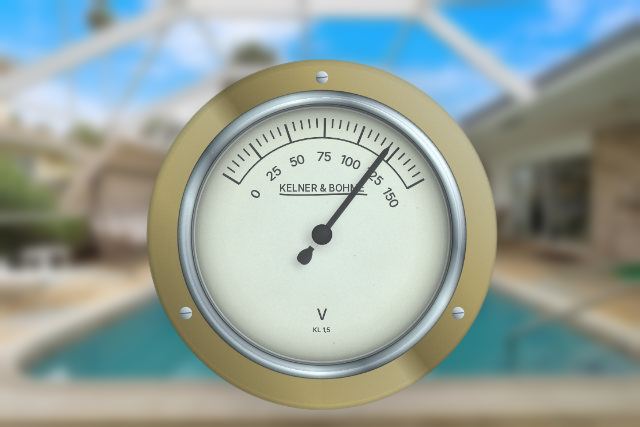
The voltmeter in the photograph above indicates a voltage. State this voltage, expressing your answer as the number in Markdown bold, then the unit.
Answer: **120** V
